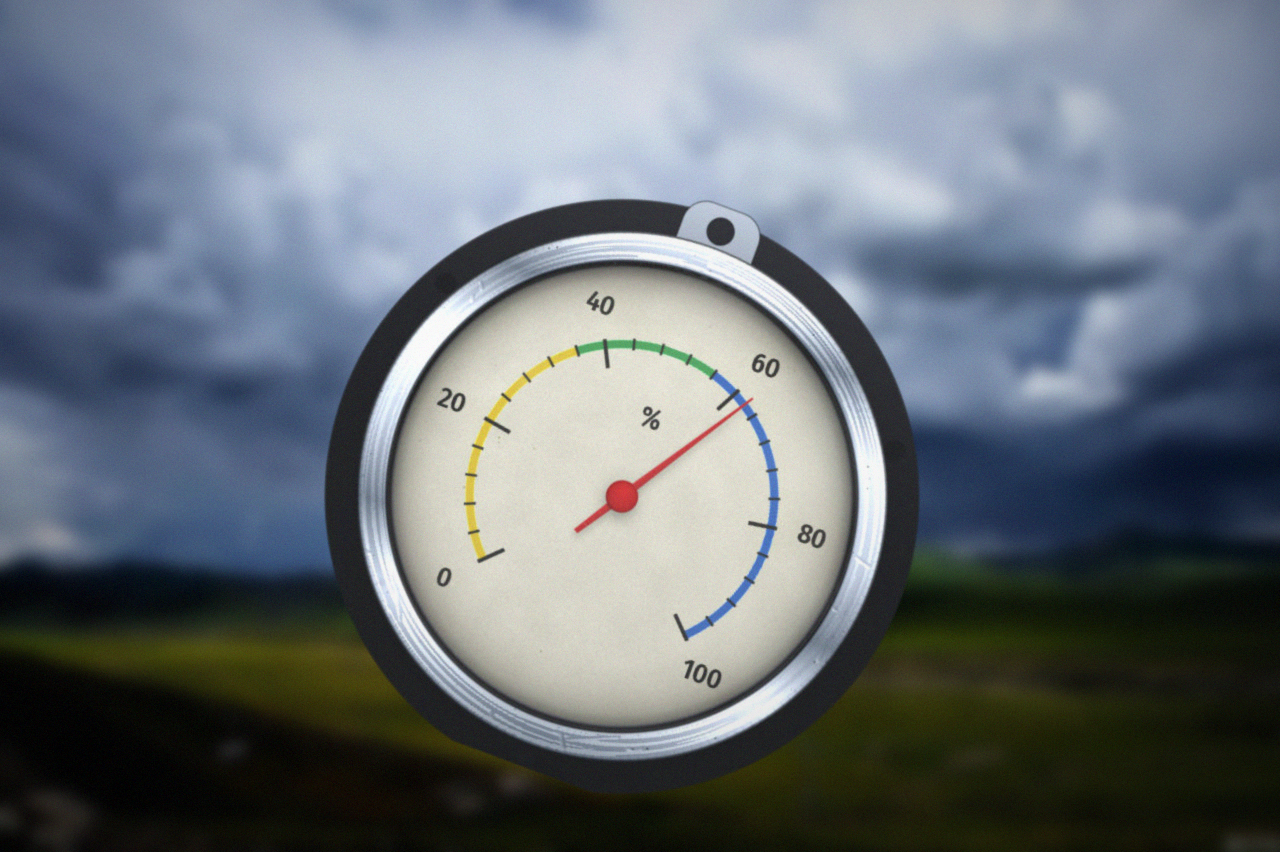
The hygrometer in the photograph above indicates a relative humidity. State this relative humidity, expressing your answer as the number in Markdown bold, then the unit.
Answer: **62** %
